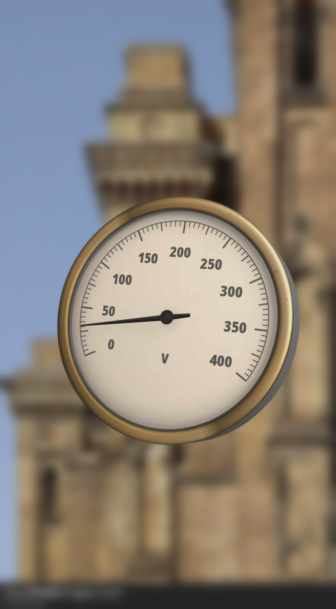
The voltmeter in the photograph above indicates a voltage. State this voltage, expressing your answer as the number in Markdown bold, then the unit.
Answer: **30** V
